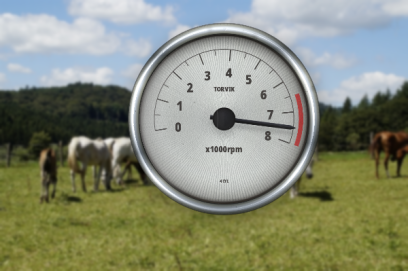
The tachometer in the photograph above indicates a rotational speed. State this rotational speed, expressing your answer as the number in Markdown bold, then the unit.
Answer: **7500** rpm
